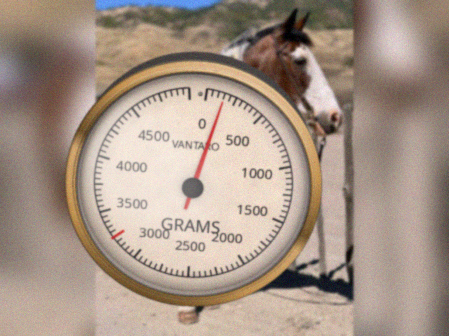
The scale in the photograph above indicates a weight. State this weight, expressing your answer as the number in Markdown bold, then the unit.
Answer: **150** g
